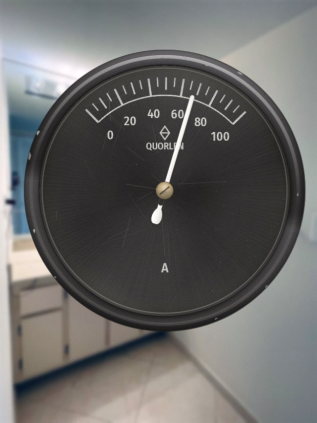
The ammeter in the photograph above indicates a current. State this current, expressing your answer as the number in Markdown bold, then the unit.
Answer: **67.5** A
